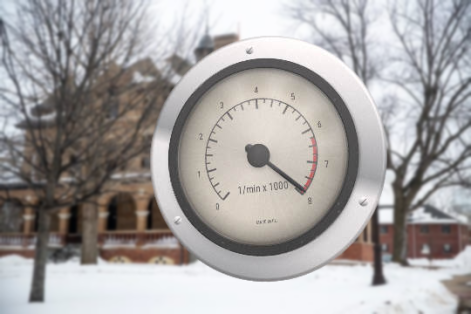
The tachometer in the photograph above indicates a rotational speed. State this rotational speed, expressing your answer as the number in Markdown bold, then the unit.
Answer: **7875** rpm
